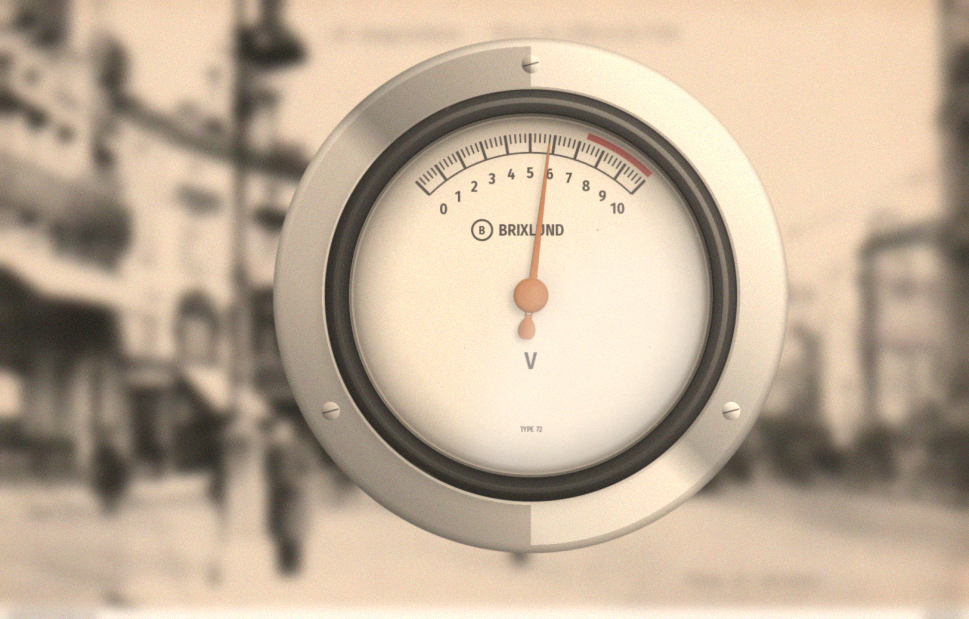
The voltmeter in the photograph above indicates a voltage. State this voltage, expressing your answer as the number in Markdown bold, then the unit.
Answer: **5.8** V
